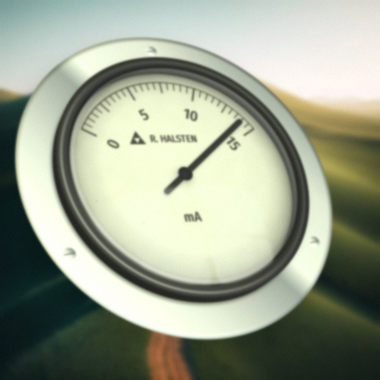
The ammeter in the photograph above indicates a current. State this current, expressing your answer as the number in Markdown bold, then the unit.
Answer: **14** mA
